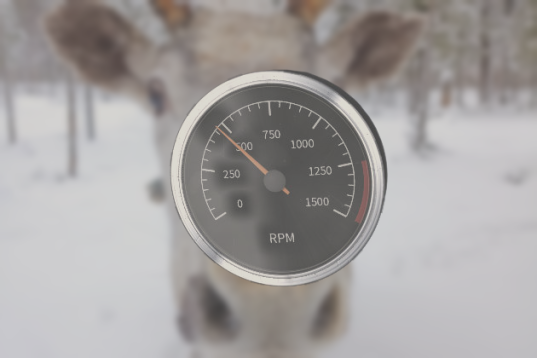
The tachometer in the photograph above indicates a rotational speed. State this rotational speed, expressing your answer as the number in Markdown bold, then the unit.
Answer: **475** rpm
